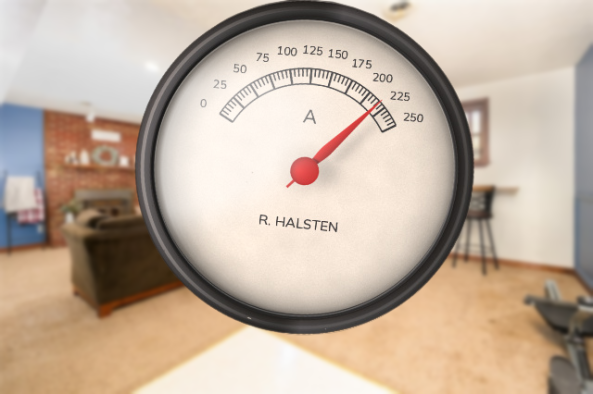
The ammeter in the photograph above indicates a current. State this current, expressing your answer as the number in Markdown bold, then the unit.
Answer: **215** A
